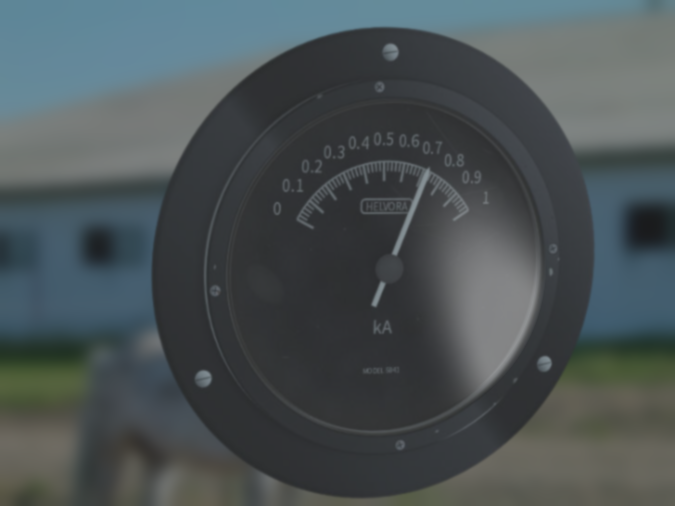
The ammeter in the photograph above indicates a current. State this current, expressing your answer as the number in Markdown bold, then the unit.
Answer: **0.7** kA
